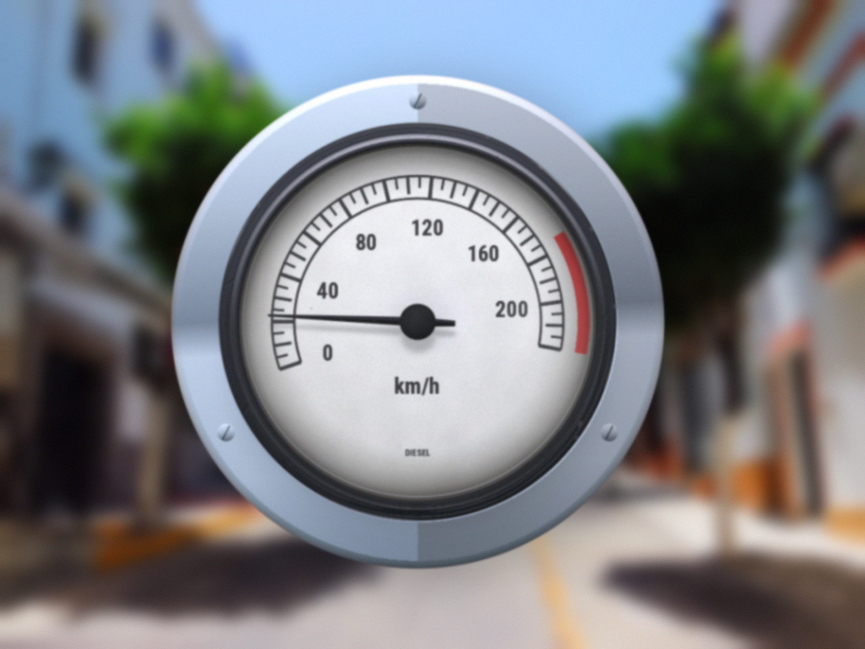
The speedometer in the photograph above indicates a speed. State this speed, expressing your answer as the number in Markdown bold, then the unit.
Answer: **22.5** km/h
